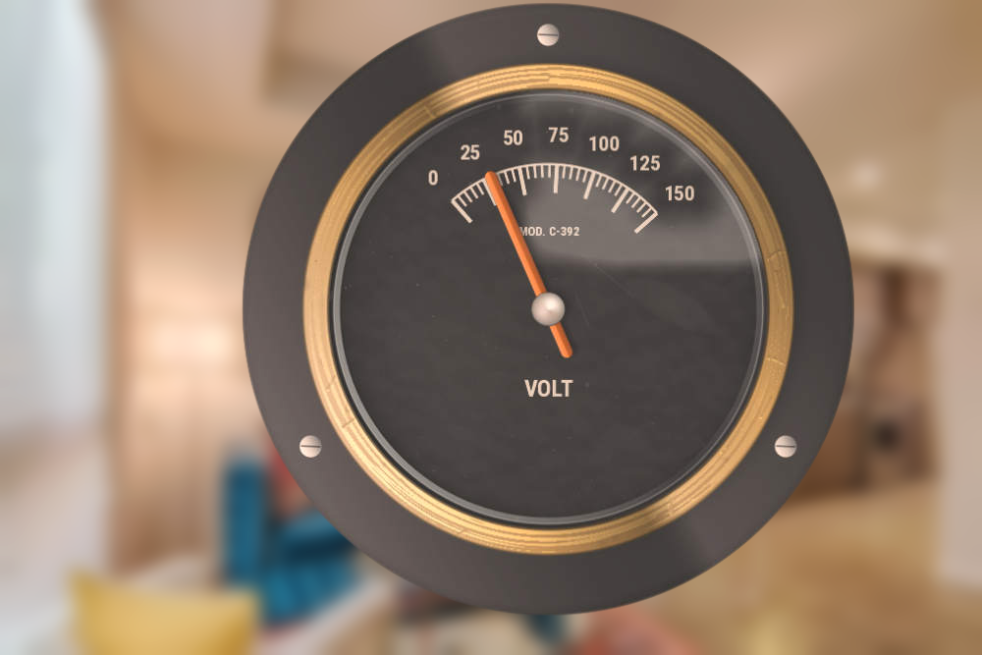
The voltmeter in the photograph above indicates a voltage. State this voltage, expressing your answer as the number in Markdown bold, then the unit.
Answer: **30** V
